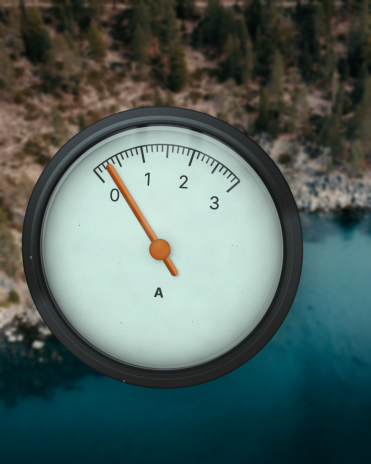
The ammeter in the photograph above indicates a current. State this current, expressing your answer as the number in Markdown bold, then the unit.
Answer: **0.3** A
